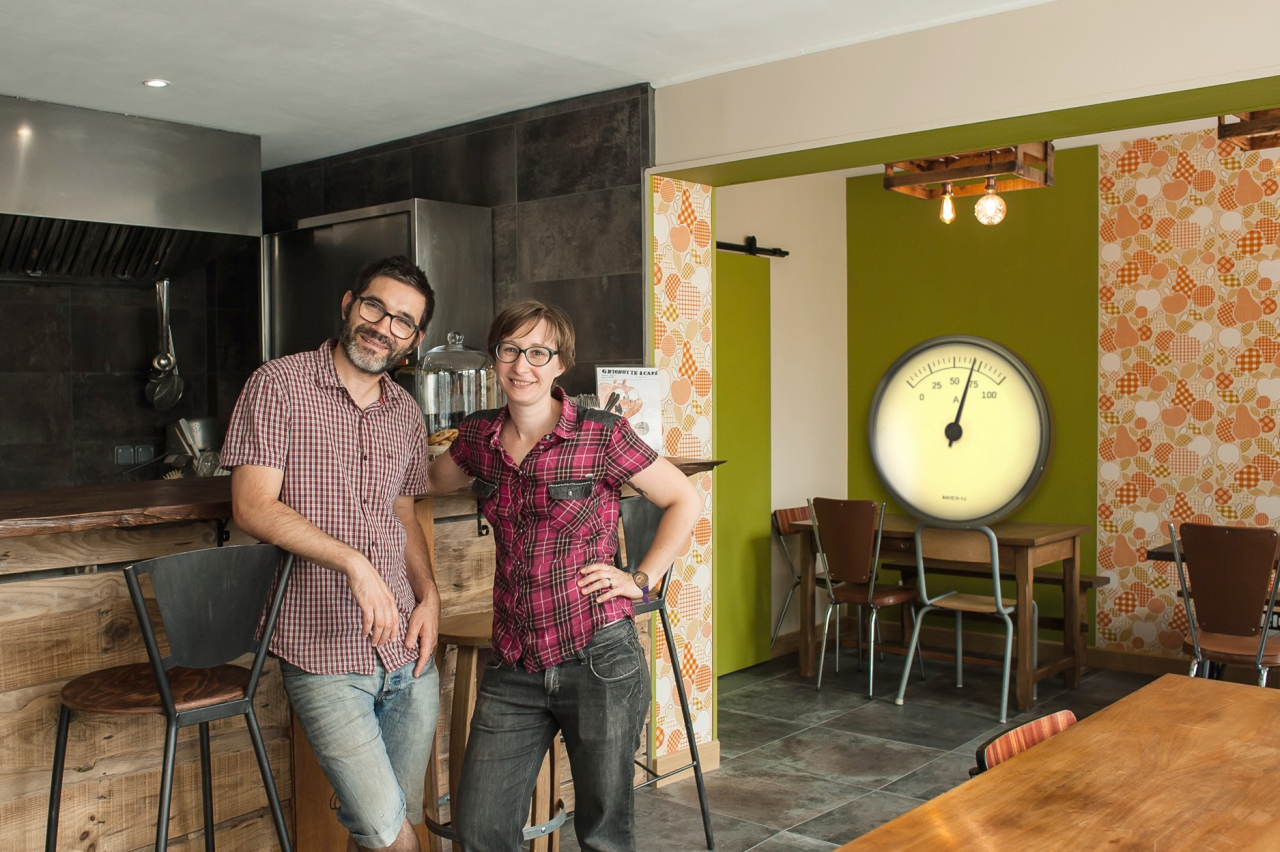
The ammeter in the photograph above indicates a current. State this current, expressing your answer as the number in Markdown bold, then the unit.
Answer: **70** A
